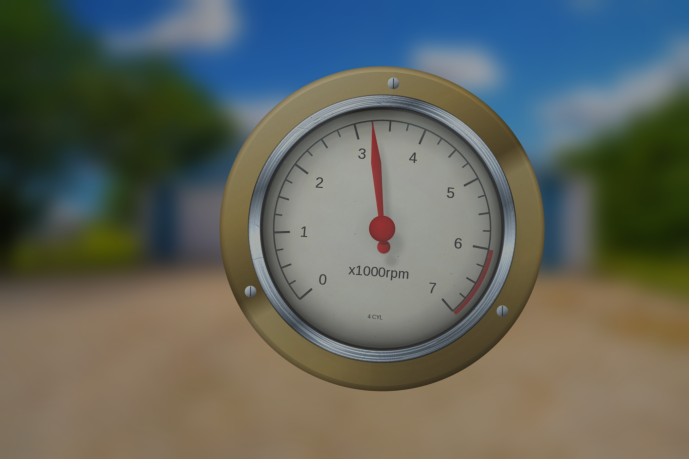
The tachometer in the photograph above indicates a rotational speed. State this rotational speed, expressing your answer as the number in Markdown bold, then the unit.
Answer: **3250** rpm
